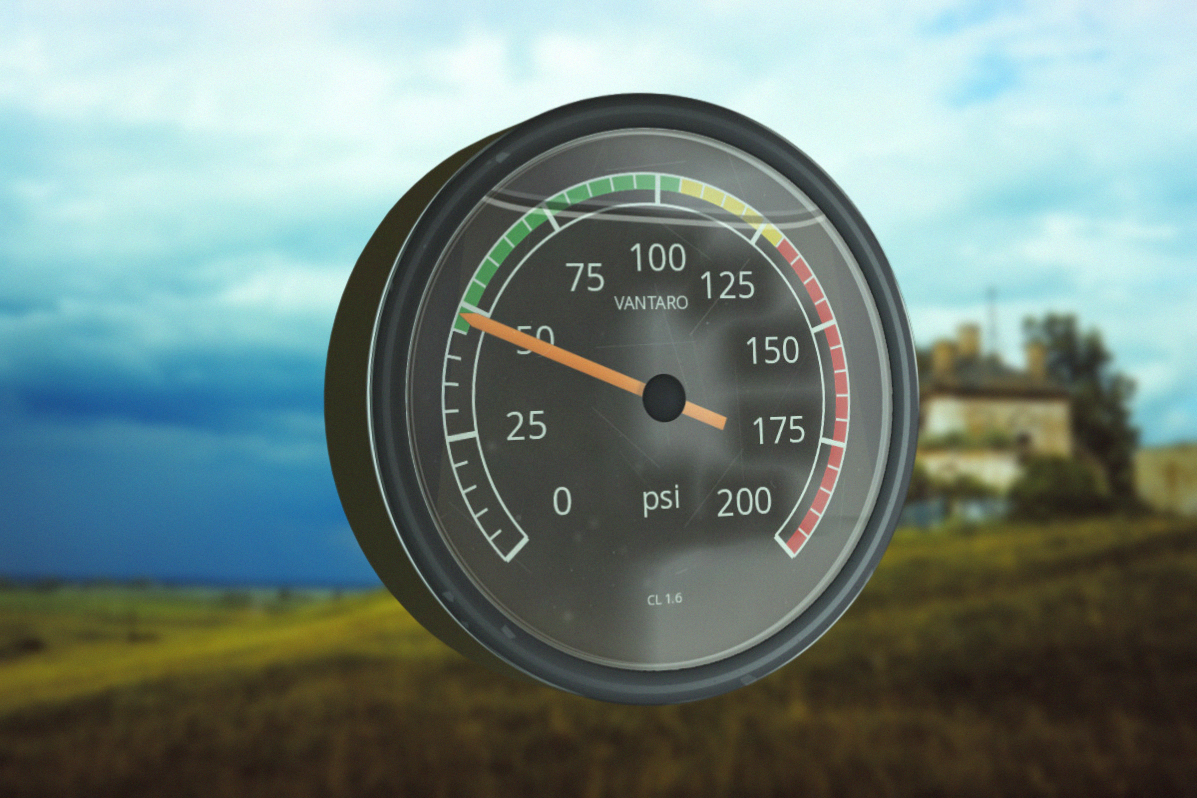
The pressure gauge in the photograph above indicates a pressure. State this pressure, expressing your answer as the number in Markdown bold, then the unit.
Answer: **47.5** psi
